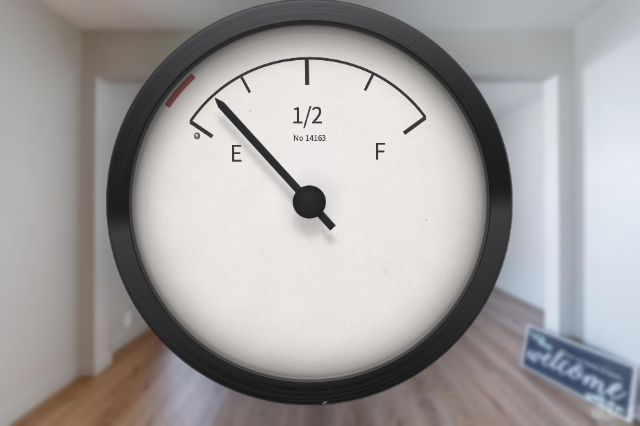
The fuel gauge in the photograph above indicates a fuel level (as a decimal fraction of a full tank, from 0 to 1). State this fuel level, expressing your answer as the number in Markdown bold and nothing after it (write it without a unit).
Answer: **0.125**
